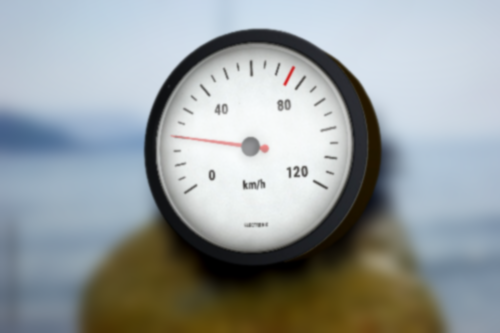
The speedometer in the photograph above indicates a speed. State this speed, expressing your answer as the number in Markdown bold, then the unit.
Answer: **20** km/h
